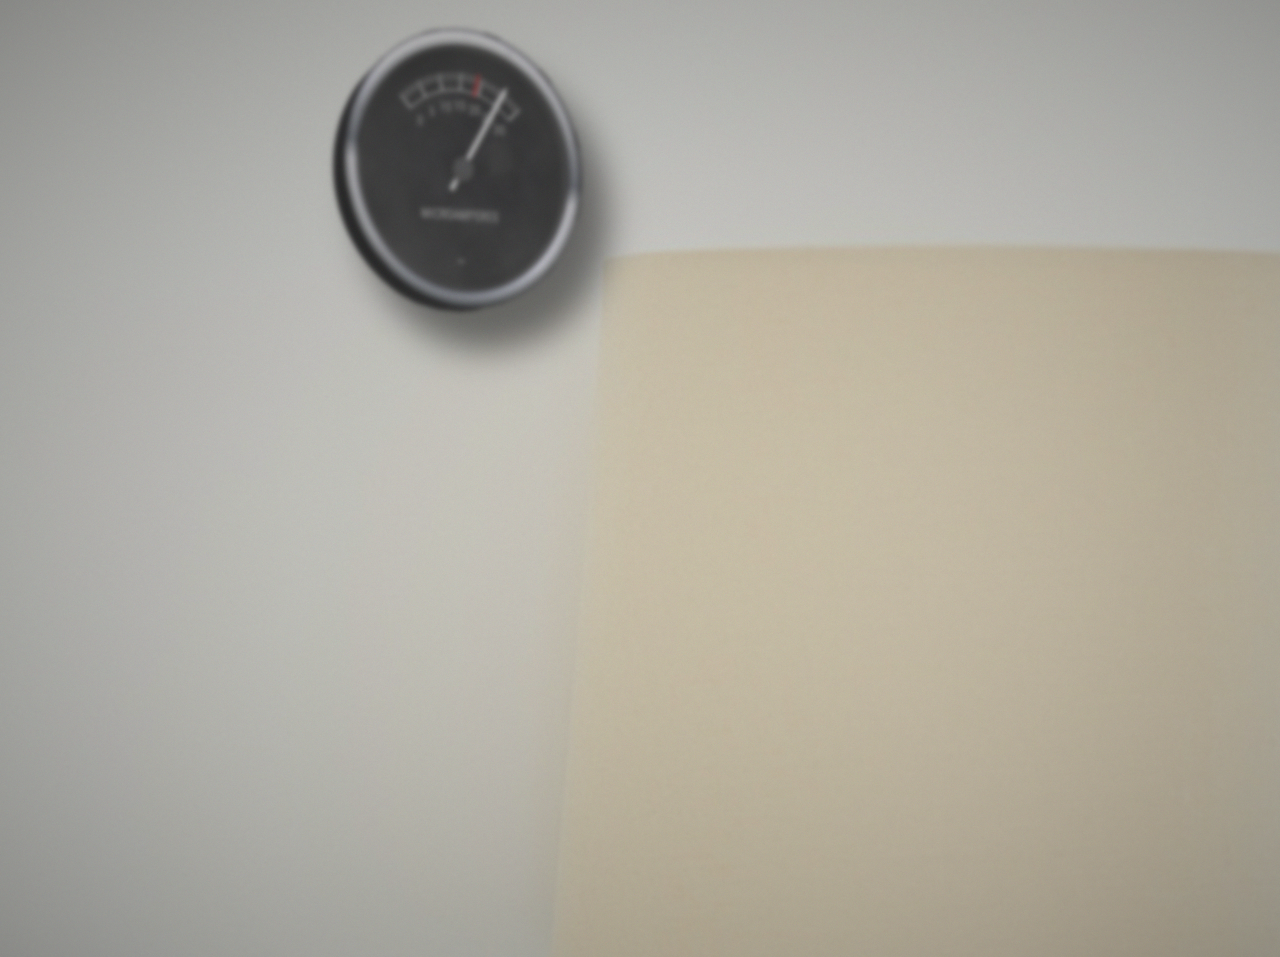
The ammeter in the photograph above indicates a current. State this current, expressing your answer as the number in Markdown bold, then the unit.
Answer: **25** µA
